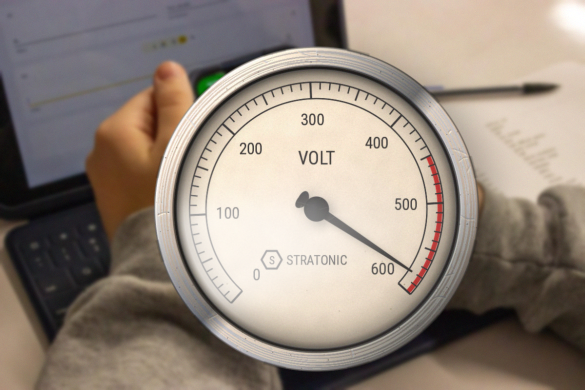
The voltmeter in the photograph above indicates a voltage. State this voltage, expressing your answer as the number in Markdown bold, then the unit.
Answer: **580** V
